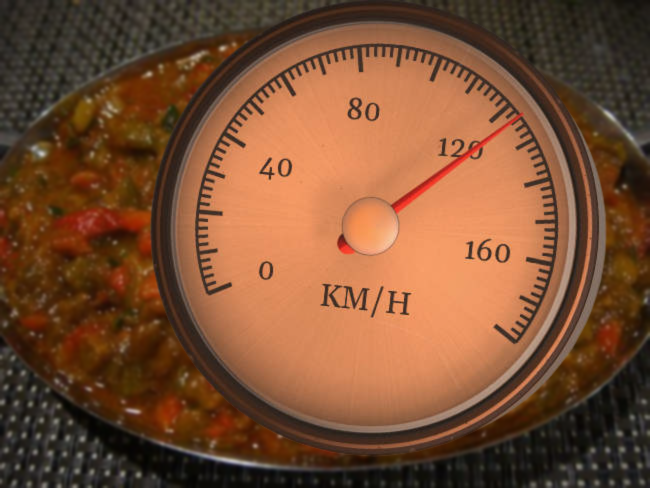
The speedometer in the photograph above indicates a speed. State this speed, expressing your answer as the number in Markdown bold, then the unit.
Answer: **124** km/h
